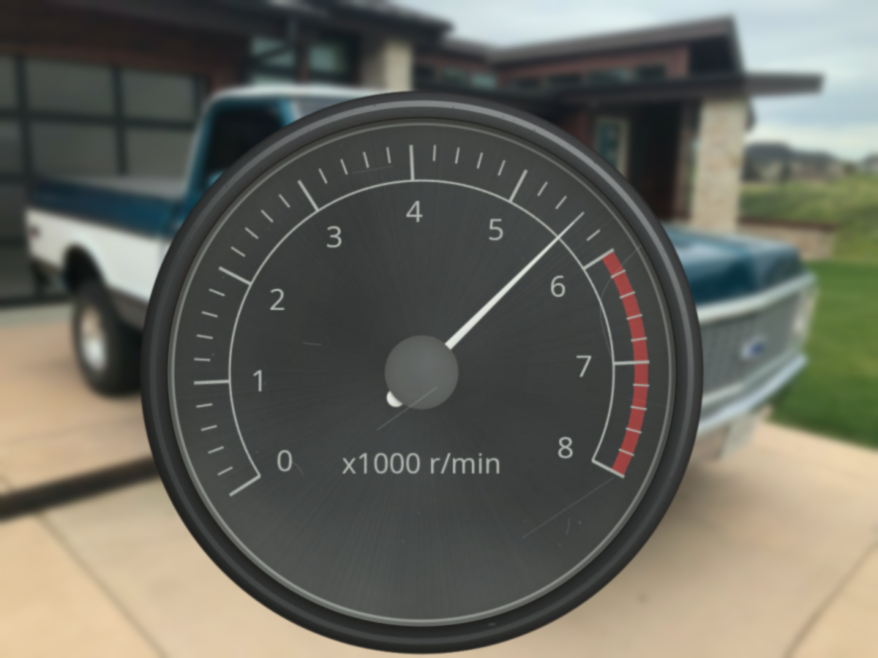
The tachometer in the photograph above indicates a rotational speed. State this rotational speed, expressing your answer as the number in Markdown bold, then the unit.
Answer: **5600** rpm
